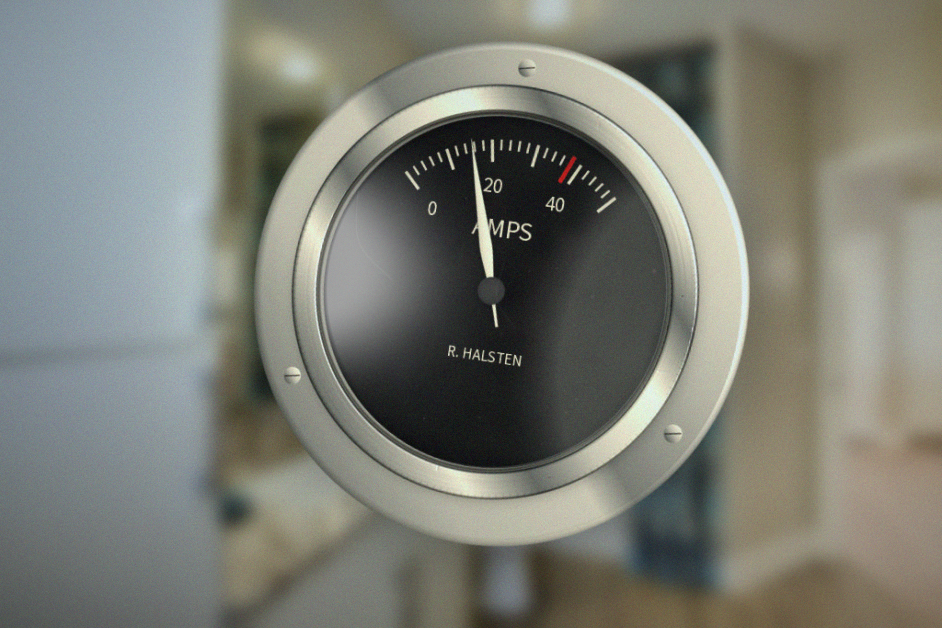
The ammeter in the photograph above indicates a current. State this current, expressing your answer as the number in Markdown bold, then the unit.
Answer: **16** A
